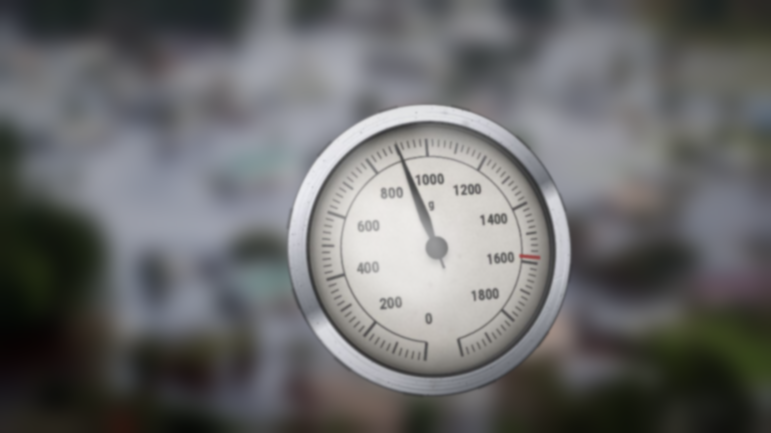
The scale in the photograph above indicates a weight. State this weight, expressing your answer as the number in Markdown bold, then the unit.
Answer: **900** g
